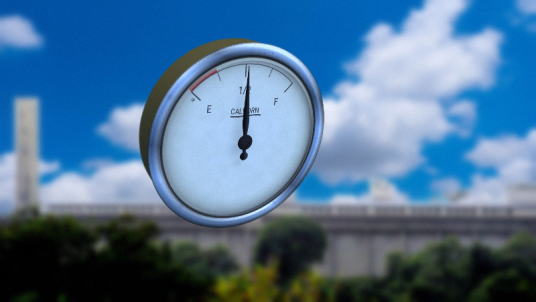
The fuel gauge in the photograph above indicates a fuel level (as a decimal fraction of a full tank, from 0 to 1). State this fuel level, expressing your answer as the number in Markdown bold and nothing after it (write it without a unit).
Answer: **0.5**
